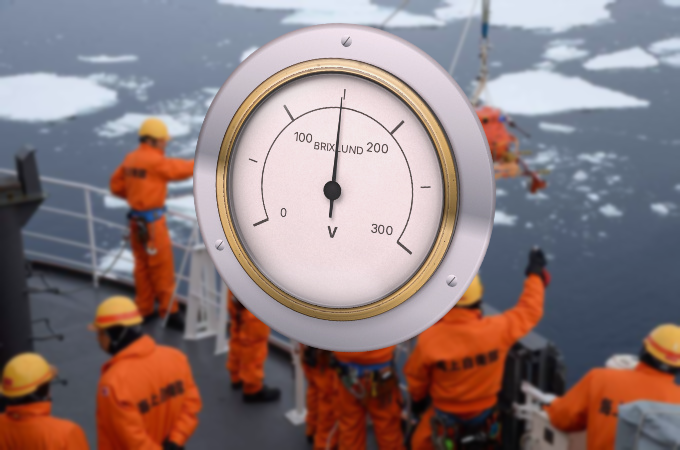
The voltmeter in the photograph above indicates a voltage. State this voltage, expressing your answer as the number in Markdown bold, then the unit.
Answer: **150** V
